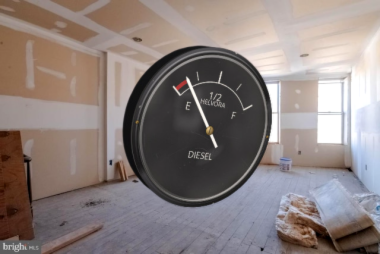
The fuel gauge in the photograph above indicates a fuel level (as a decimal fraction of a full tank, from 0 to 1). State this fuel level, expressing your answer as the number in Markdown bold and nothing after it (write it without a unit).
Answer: **0.125**
